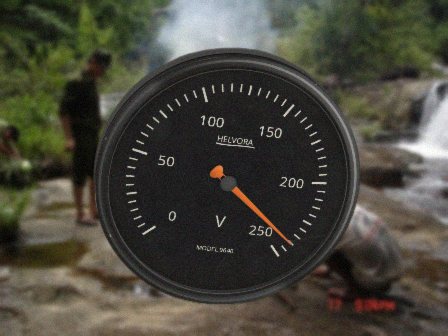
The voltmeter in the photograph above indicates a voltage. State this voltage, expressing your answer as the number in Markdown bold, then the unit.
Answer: **240** V
